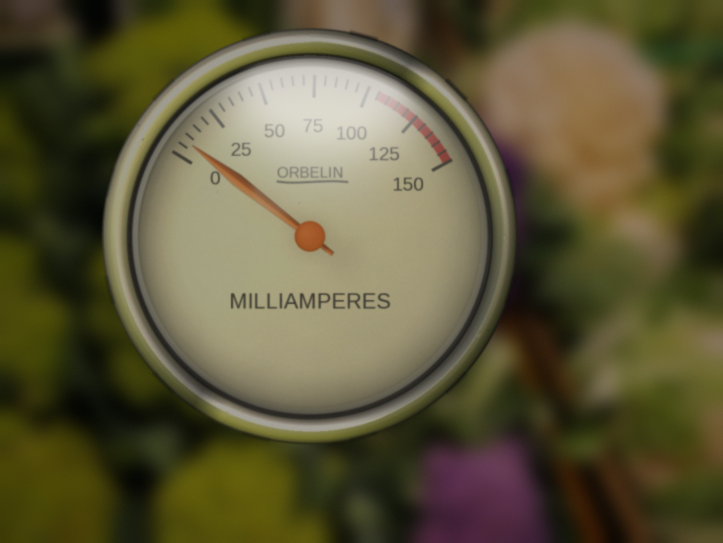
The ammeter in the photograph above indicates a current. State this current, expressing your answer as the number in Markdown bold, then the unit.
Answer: **7.5** mA
